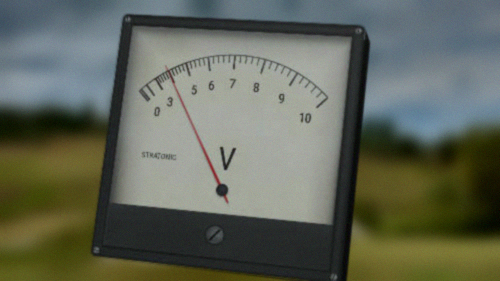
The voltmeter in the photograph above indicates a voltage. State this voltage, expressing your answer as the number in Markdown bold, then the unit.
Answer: **4** V
